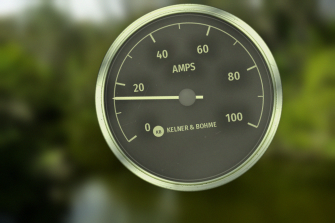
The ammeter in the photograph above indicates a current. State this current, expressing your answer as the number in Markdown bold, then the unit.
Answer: **15** A
